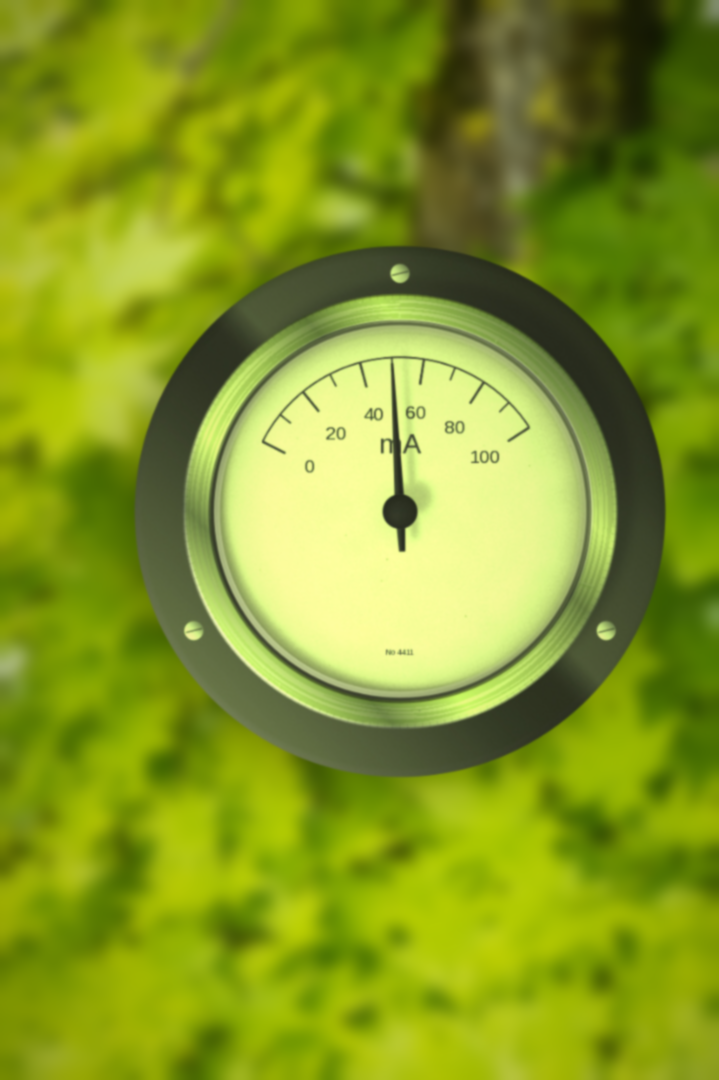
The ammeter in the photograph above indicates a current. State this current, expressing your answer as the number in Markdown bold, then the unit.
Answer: **50** mA
